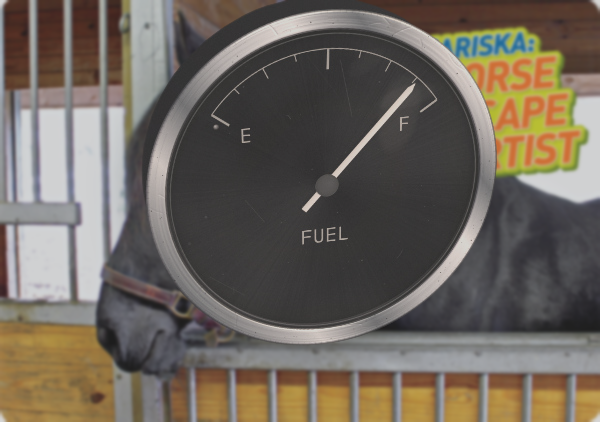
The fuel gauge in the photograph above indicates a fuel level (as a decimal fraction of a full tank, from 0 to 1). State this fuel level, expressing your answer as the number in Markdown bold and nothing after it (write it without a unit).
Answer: **0.875**
